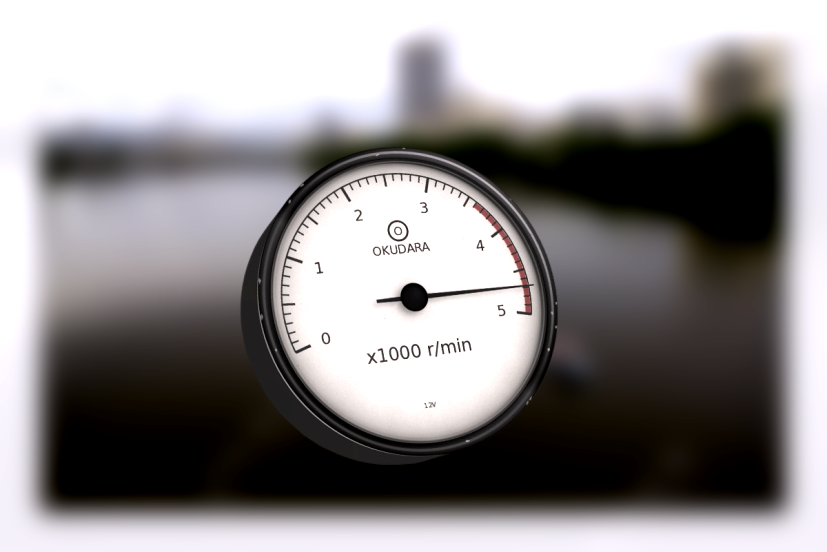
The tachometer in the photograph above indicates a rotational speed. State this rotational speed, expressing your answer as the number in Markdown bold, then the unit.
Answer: **4700** rpm
